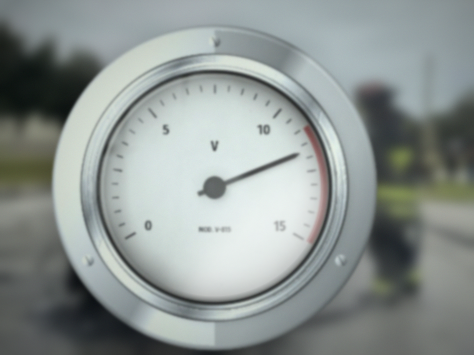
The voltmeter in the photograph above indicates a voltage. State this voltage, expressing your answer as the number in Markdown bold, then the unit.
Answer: **11.75** V
